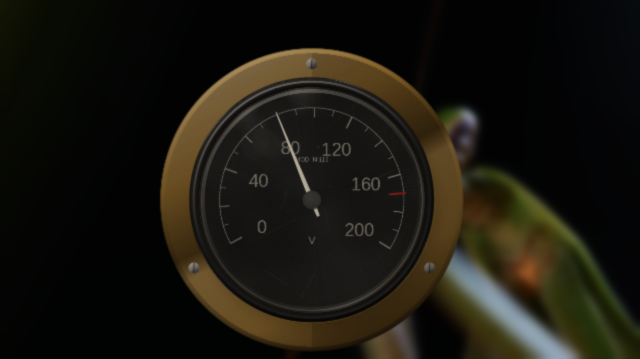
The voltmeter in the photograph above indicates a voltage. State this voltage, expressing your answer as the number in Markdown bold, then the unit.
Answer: **80** V
